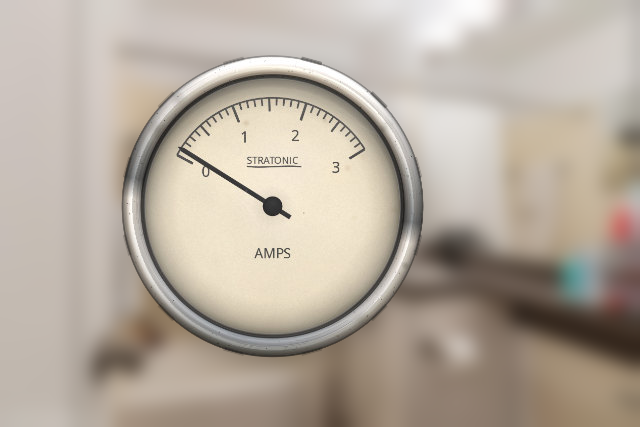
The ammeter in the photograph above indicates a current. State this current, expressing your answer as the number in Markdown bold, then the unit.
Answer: **0.1** A
